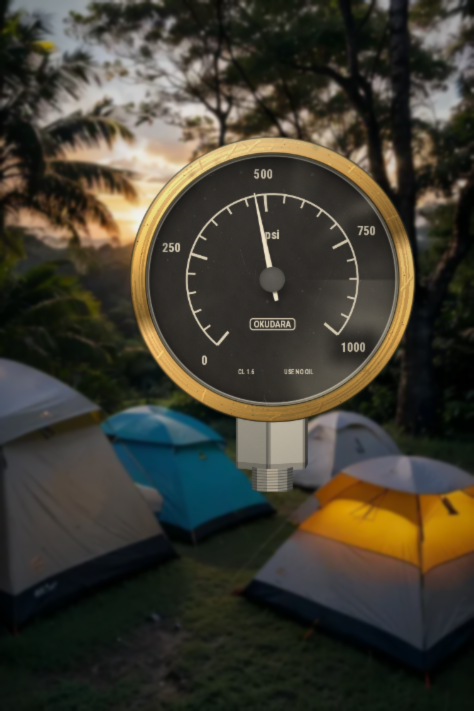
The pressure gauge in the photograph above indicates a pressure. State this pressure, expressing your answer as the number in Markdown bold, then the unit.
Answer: **475** psi
